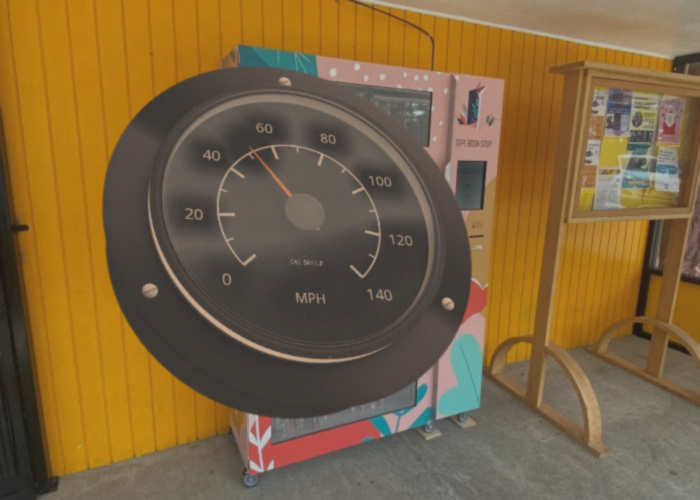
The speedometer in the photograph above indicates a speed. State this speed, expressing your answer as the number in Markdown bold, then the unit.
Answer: **50** mph
